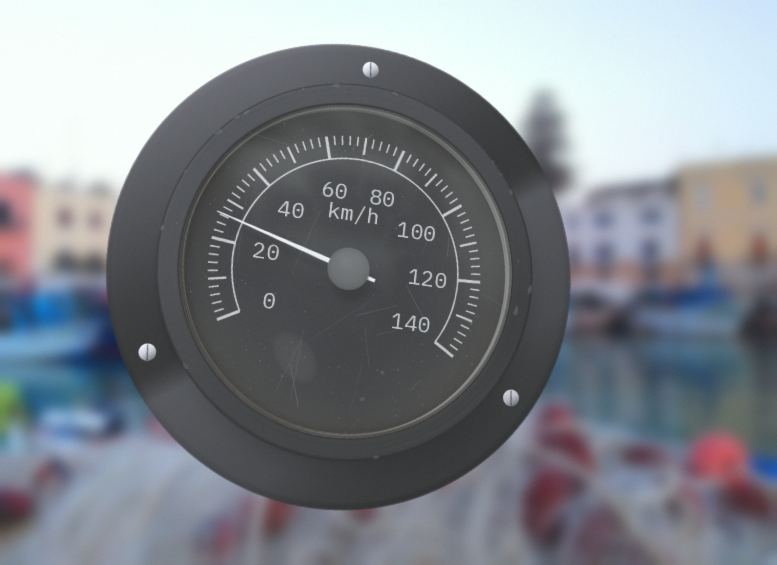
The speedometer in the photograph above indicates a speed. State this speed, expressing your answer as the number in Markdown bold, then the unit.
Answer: **26** km/h
